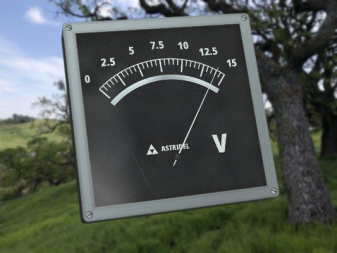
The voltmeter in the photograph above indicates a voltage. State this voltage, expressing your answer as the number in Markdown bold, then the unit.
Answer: **14** V
